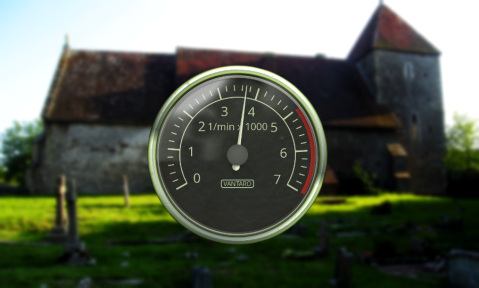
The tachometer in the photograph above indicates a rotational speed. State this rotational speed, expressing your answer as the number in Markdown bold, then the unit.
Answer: **3700** rpm
